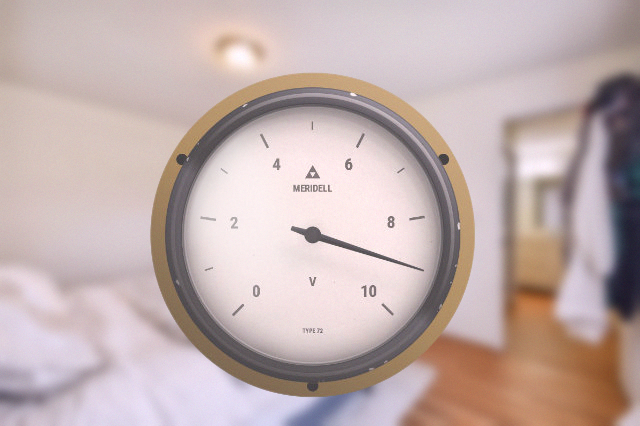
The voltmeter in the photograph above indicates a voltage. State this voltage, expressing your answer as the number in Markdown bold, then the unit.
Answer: **9** V
